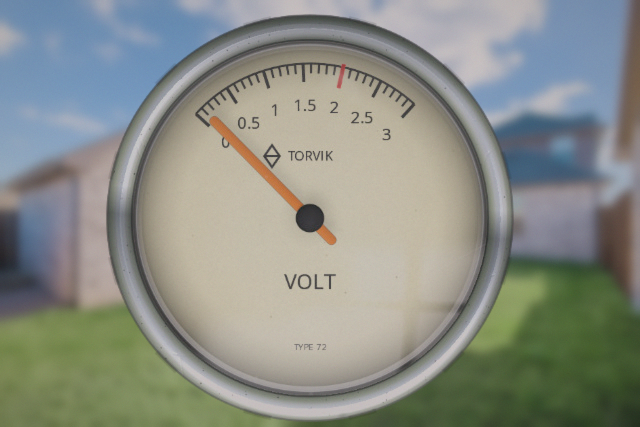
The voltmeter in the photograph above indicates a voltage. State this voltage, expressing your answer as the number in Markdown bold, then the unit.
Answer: **0.1** V
